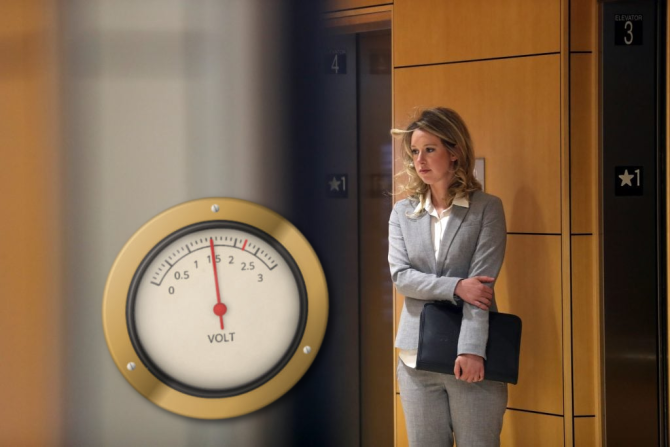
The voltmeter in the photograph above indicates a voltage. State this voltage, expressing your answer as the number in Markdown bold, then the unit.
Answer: **1.5** V
